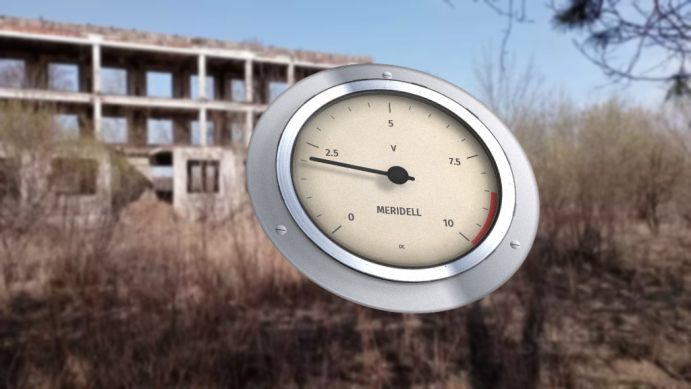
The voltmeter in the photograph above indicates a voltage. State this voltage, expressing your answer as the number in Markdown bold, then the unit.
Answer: **2** V
